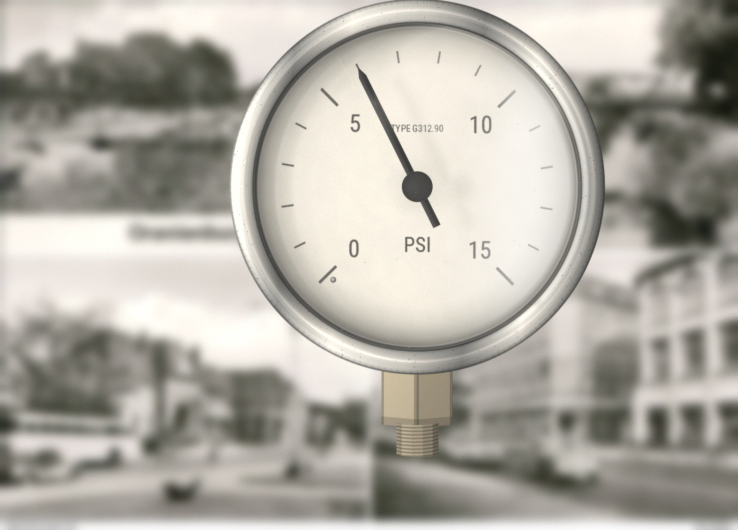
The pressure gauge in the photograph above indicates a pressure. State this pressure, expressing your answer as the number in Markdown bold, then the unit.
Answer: **6** psi
